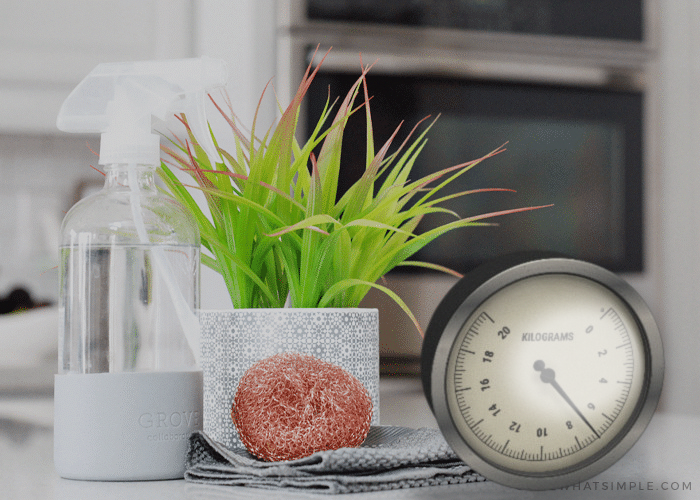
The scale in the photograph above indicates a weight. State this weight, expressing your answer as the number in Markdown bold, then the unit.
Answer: **7** kg
